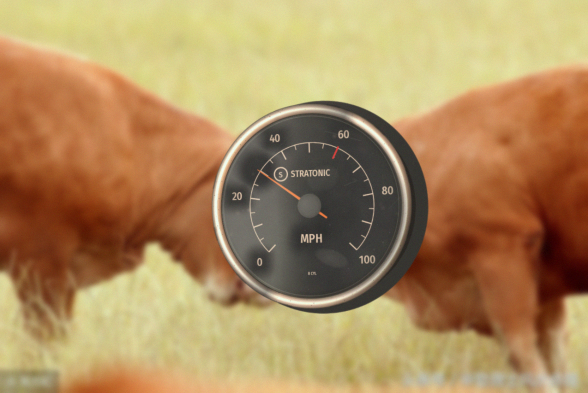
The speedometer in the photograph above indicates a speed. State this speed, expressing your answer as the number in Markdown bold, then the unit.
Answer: **30** mph
